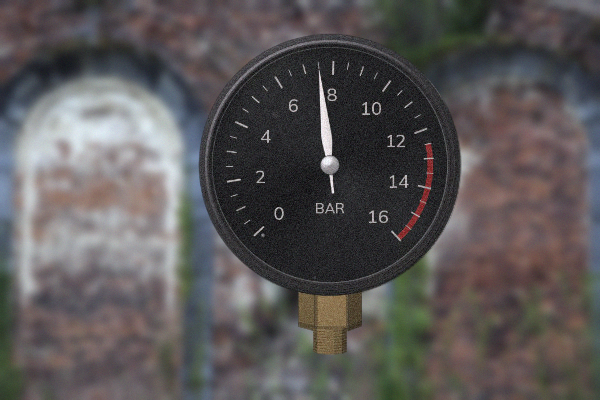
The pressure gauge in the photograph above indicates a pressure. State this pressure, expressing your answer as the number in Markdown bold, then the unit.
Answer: **7.5** bar
